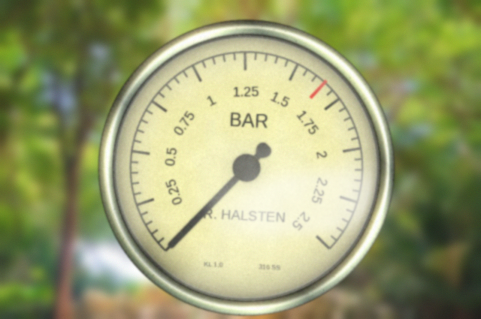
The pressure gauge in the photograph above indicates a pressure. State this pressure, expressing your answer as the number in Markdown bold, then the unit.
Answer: **0** bar
